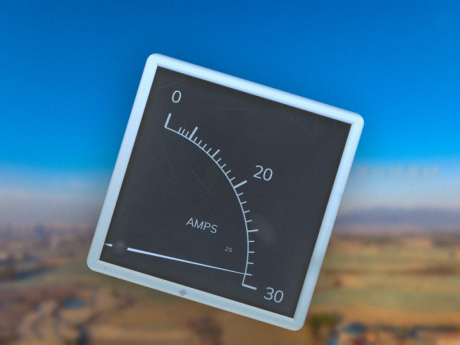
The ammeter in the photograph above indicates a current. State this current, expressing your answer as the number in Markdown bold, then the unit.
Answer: **29** A
